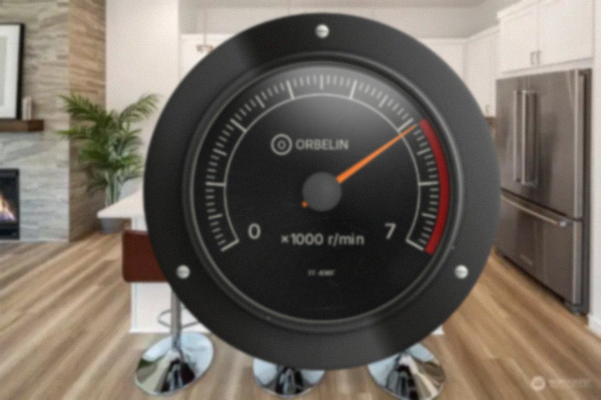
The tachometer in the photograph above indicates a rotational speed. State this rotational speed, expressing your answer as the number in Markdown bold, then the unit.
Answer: **5100** rpm
